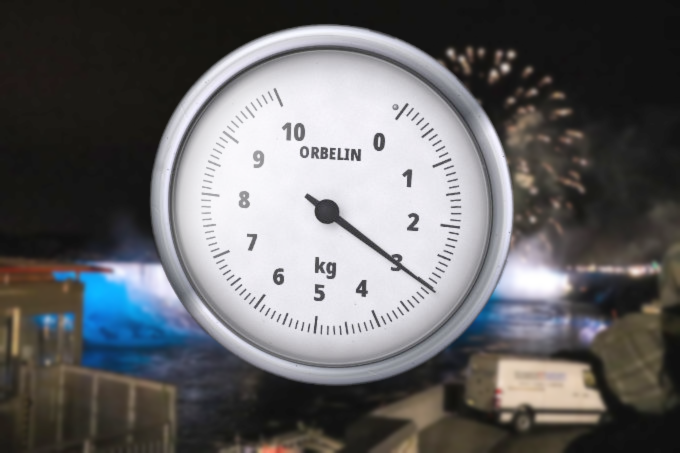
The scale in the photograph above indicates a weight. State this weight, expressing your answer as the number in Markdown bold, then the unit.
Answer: **3** kg
